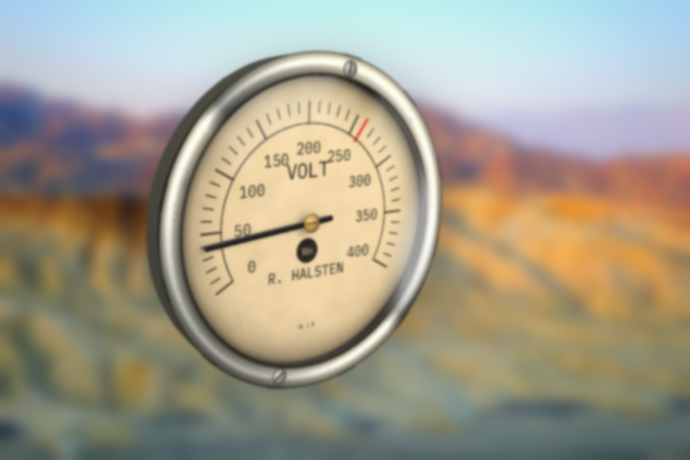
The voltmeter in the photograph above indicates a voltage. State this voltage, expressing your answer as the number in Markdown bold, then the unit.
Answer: **40** V
